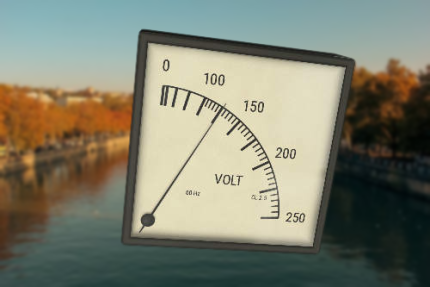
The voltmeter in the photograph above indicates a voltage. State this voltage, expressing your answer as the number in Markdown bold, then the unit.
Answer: **125** V
